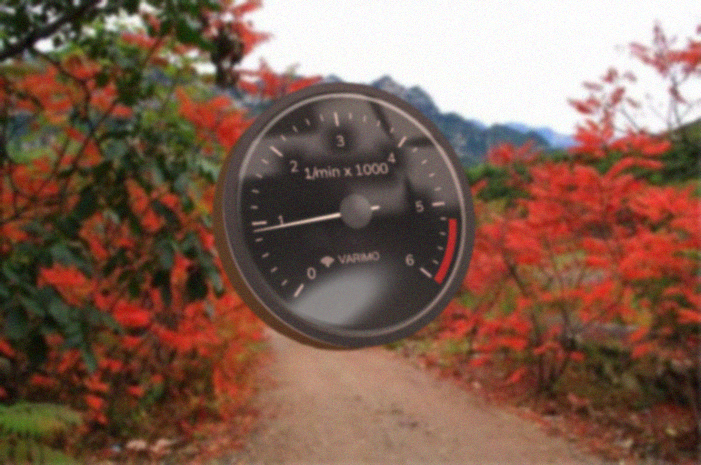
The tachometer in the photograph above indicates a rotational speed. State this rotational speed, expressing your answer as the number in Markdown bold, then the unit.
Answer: **900** rpm
